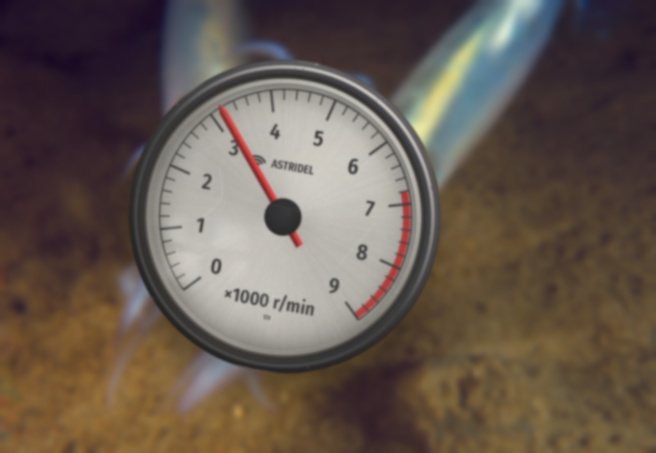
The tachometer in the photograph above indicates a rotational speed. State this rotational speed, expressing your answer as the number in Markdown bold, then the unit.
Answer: **3200** rpm
